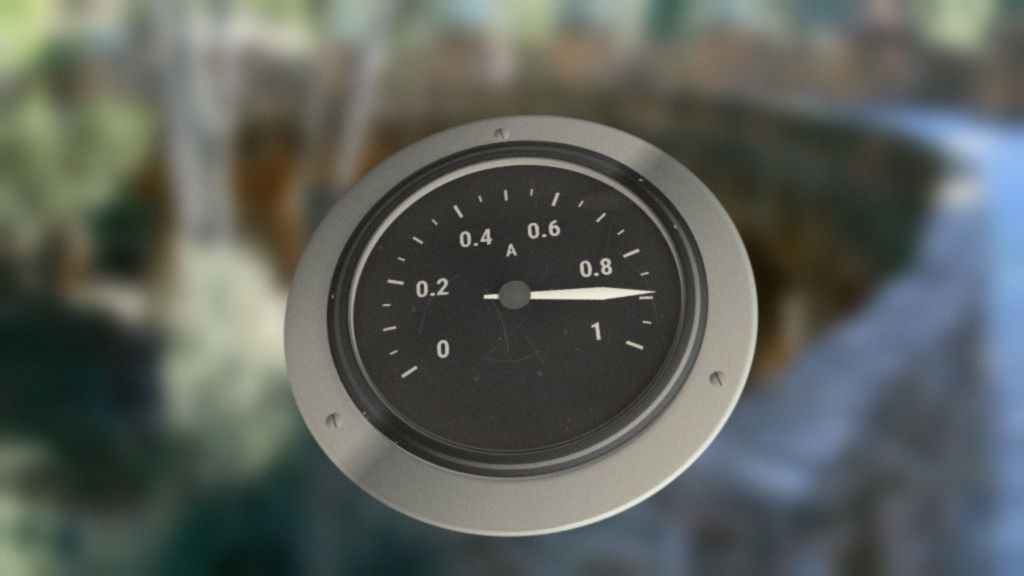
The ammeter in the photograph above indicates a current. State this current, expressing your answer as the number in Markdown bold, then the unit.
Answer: **0.9** A
